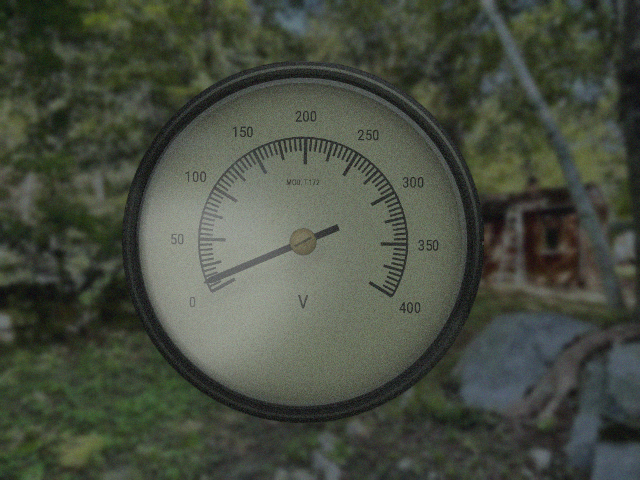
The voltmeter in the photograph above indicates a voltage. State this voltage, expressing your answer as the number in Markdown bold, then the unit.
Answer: **10** V
